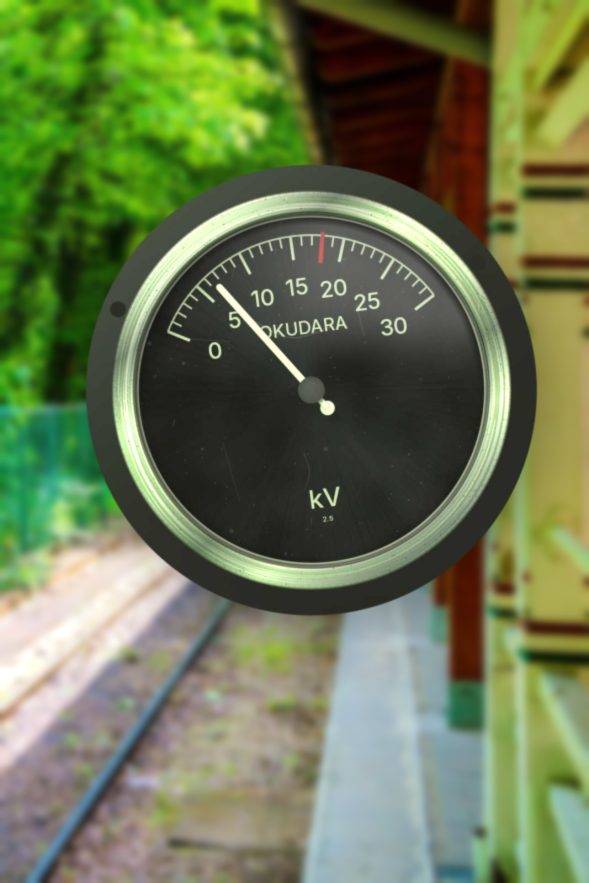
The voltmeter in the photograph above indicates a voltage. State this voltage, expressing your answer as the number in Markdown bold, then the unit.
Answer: **6.5** kV
